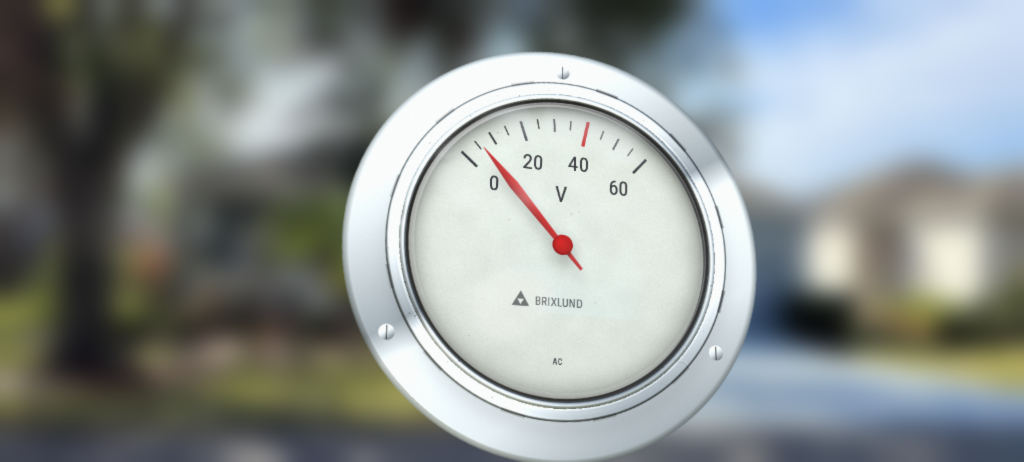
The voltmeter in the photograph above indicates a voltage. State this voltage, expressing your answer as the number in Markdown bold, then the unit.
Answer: **5** V
